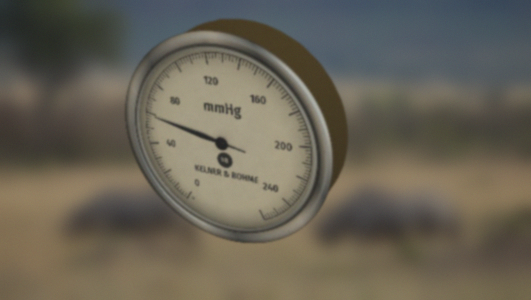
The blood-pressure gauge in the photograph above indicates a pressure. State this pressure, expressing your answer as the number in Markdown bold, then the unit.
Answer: **60** mmHg
